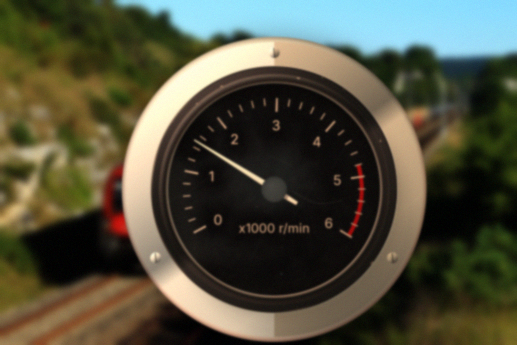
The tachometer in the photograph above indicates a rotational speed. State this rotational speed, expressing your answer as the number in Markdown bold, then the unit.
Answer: **1500** rpm
